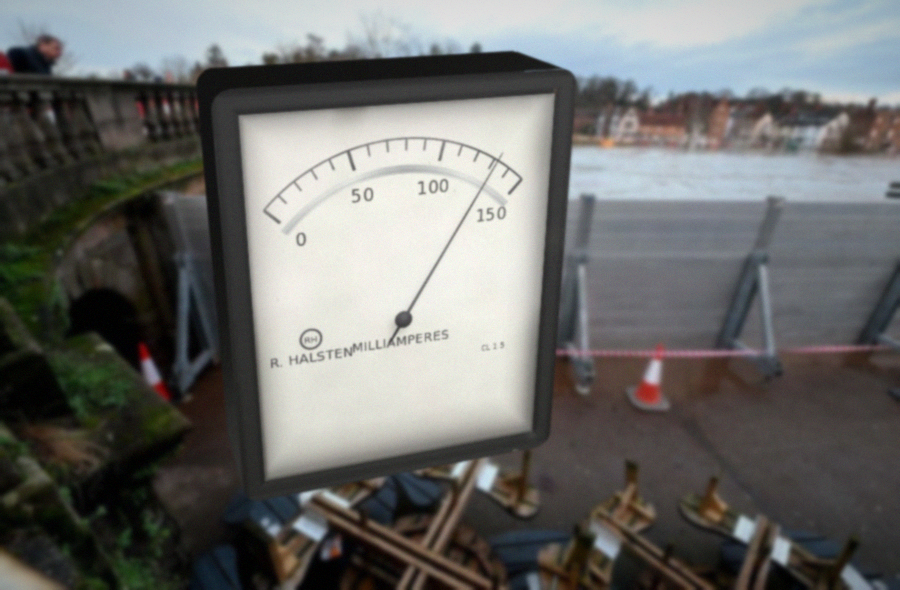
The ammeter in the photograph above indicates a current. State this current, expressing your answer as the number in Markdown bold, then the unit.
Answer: **130** mA
